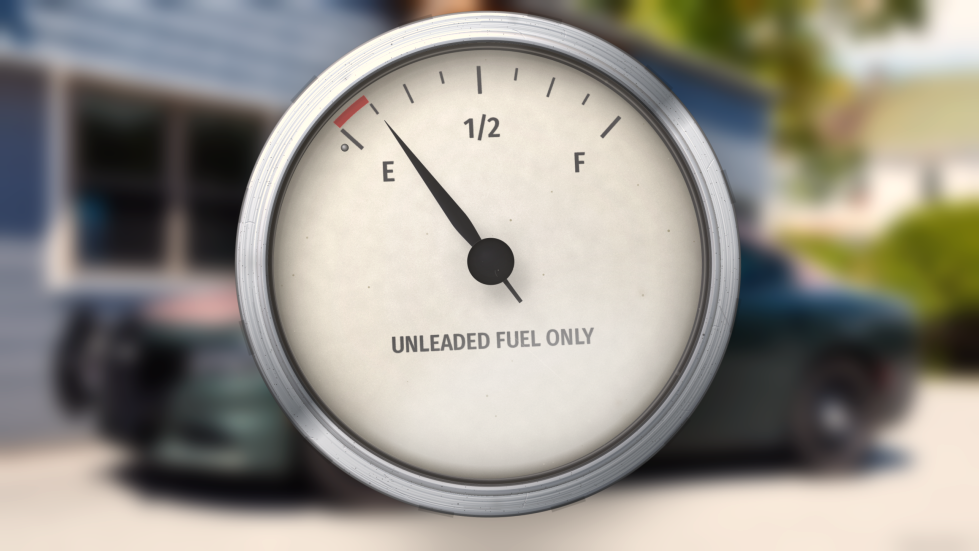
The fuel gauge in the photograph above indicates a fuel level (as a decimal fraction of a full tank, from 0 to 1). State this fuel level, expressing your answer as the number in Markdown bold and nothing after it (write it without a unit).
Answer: **0.125**
